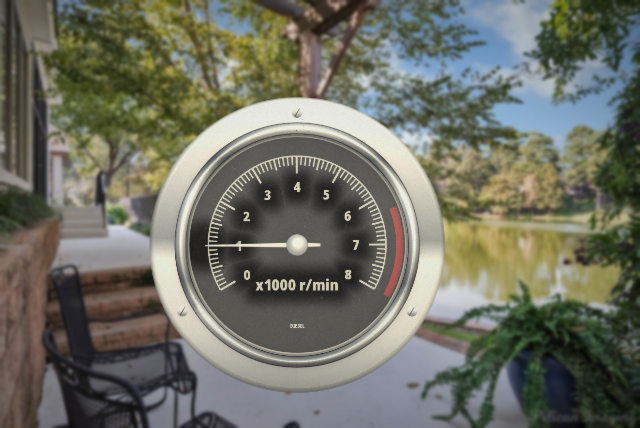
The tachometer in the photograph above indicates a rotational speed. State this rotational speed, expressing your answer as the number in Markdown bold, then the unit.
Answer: **1000** rpm
